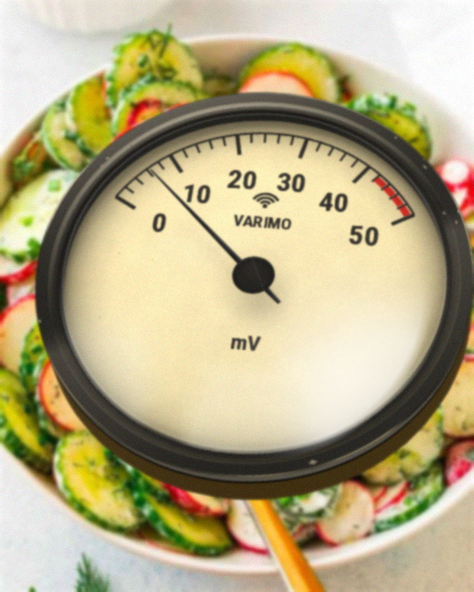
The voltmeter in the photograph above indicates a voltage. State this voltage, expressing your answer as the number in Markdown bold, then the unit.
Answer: **6** mV
